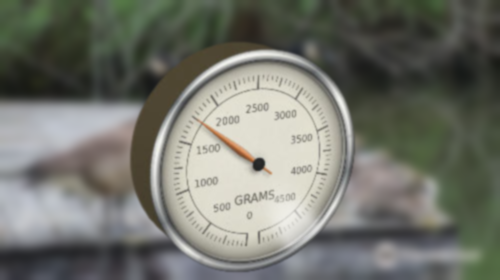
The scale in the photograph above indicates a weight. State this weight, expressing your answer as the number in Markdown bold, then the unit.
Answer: **1750** g
